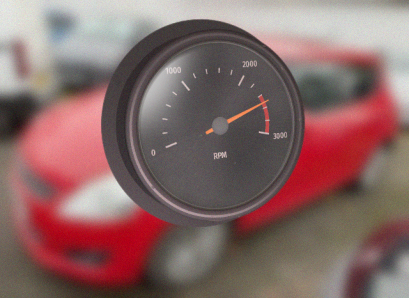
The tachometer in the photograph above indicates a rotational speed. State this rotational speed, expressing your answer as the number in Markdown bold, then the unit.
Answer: **2500** rpm
